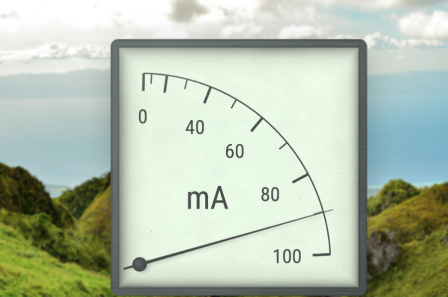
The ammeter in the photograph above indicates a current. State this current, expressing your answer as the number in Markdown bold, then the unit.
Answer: **90** mA
